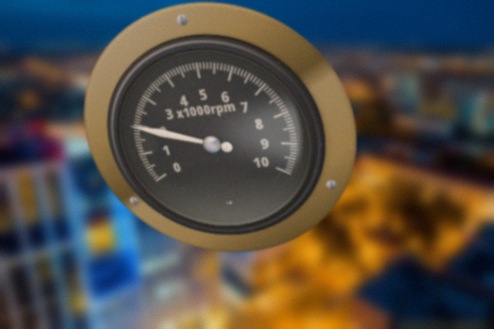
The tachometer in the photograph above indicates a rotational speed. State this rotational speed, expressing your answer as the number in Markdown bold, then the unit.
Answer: **2000** rpm
